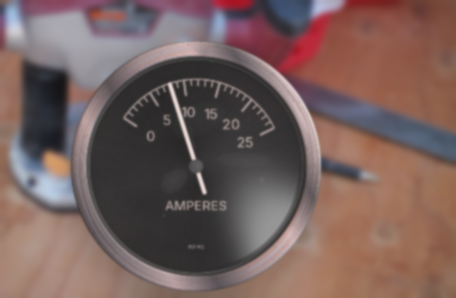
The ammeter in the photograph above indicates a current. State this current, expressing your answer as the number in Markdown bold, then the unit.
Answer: **8** A
